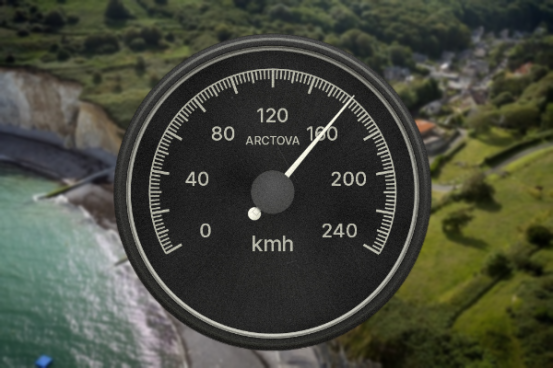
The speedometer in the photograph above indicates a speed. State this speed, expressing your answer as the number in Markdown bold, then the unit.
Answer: **160** km/h
